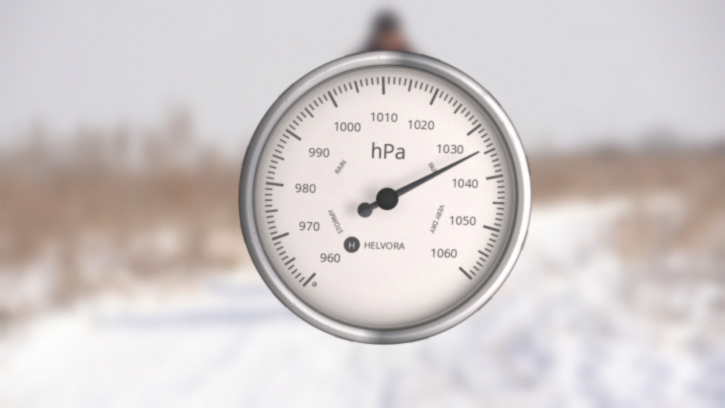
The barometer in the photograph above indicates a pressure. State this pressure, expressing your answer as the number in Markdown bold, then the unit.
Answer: **1034** hPa
